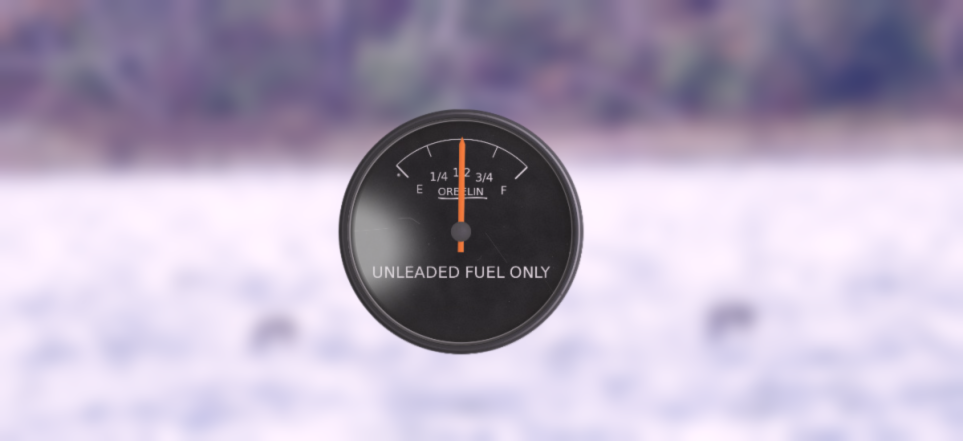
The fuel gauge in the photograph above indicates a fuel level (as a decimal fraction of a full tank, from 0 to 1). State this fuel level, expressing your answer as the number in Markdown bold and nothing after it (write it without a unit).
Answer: **0.5**
